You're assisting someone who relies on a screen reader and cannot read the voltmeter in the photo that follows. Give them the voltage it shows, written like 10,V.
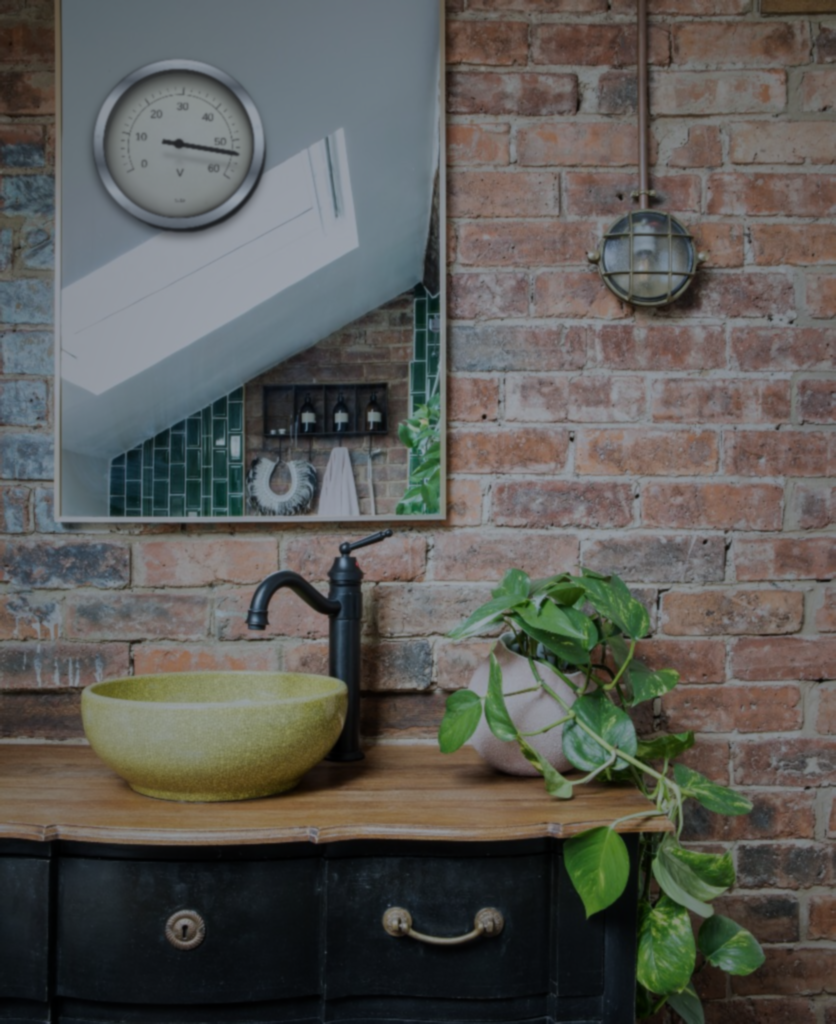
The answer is 54,V
